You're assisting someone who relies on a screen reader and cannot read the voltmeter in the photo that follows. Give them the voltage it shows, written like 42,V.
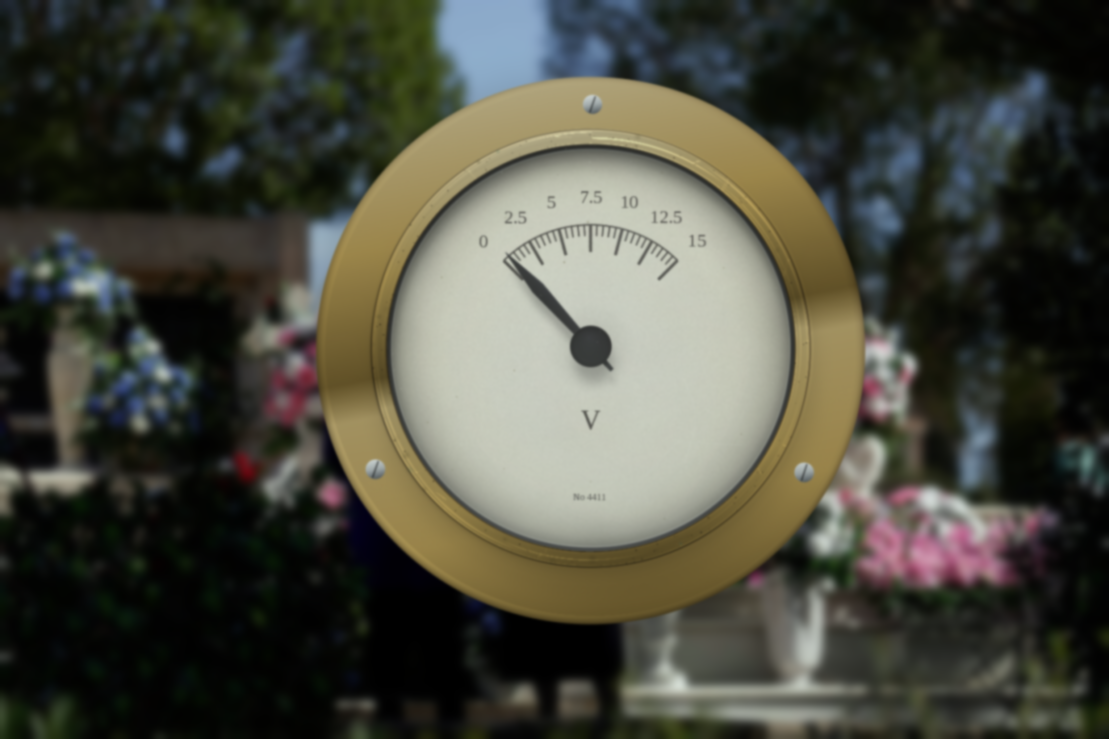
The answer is 0.5,V
